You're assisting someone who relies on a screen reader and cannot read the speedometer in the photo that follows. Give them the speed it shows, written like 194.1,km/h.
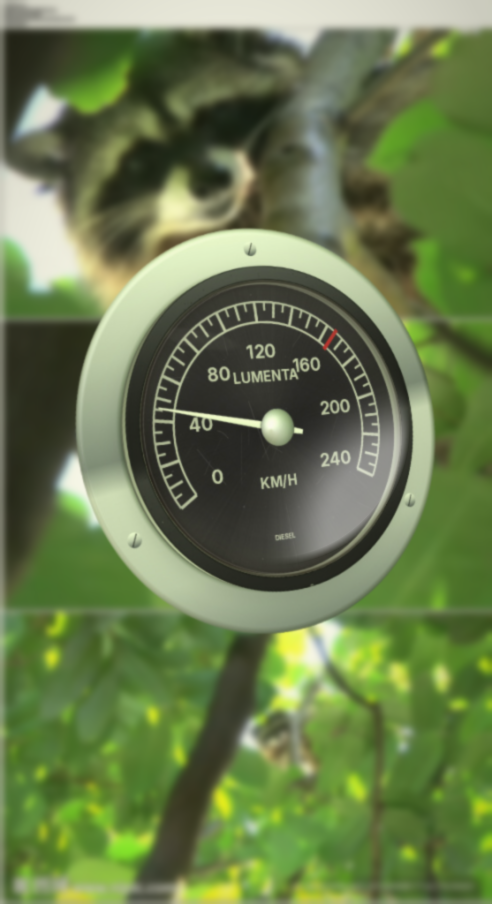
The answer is 45,km/h
